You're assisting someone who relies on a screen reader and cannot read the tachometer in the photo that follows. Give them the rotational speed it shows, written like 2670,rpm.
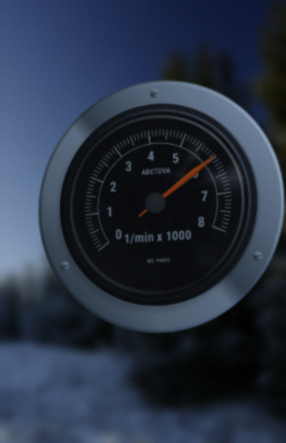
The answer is 6000,rpm
